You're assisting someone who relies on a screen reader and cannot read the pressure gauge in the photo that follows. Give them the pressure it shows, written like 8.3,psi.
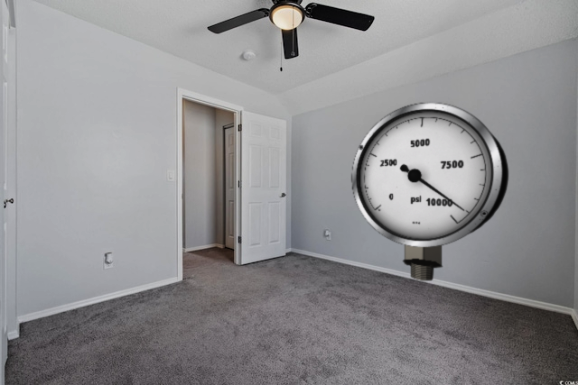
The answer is 9500,psi
